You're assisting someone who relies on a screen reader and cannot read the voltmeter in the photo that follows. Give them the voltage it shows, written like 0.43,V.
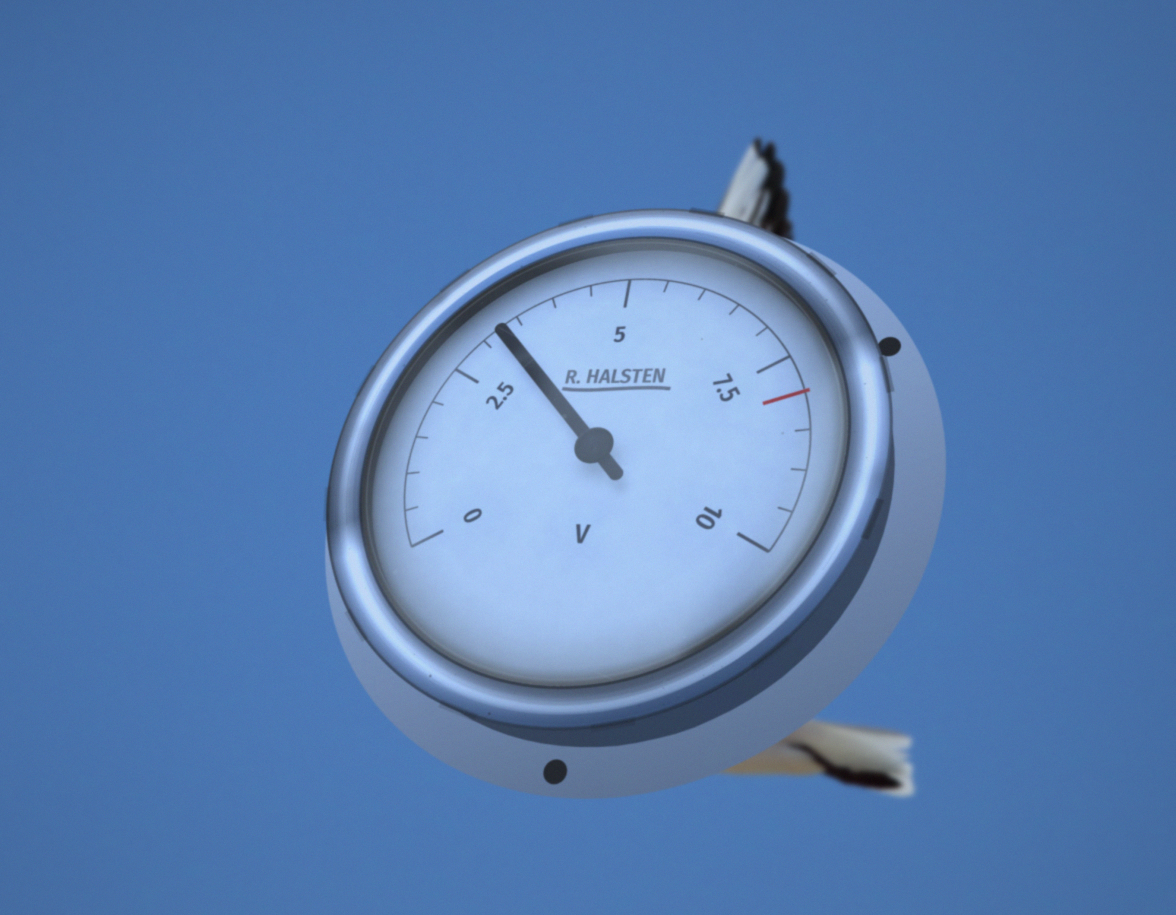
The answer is 3.25,V
